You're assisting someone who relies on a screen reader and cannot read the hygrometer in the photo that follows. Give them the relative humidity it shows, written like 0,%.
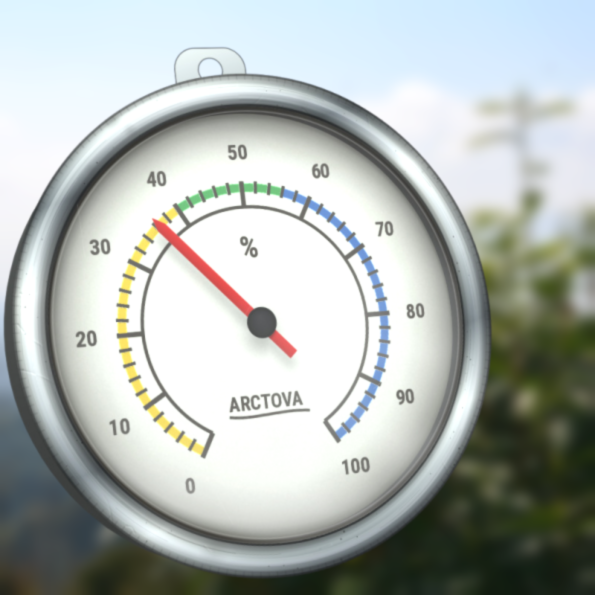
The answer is 36,%
